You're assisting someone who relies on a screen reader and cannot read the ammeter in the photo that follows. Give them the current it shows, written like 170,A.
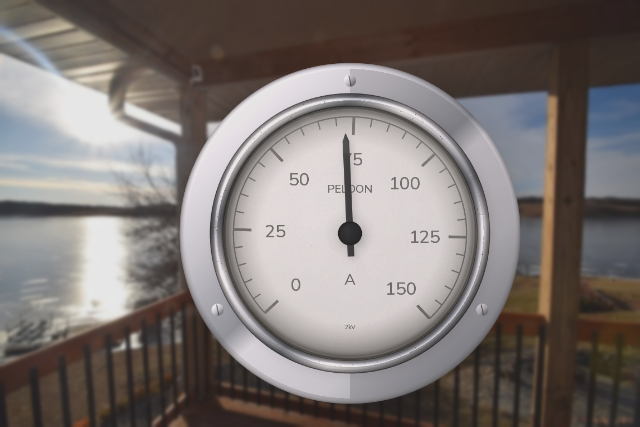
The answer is 72.5,A
